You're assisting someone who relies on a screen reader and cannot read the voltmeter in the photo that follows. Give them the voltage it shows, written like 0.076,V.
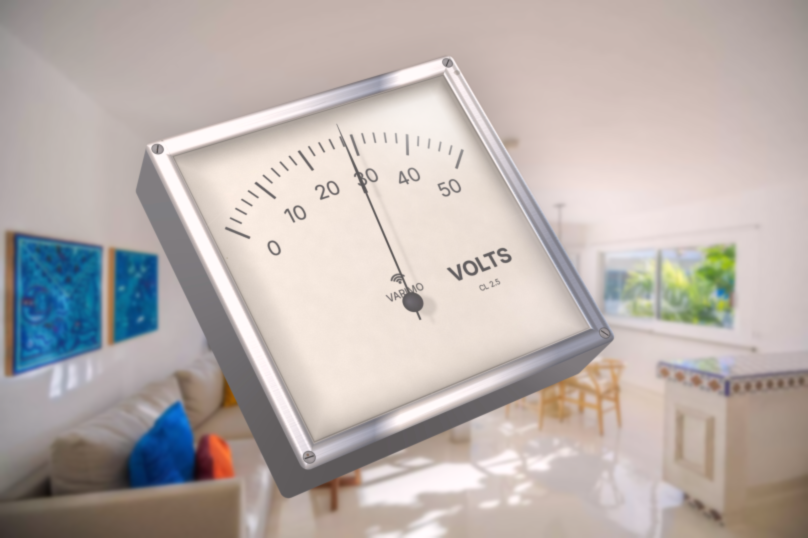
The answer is 28,V
